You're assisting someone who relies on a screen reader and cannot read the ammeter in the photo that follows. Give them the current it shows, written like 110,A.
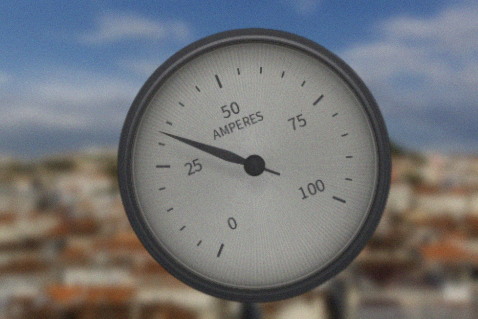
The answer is 32.5,A
